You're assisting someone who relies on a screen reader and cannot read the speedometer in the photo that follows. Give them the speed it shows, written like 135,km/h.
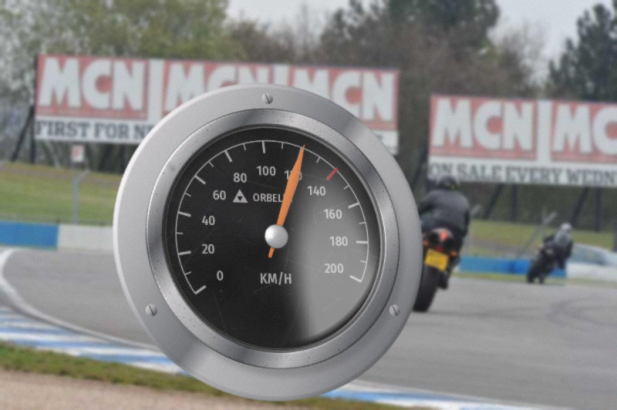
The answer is 120,km/h
